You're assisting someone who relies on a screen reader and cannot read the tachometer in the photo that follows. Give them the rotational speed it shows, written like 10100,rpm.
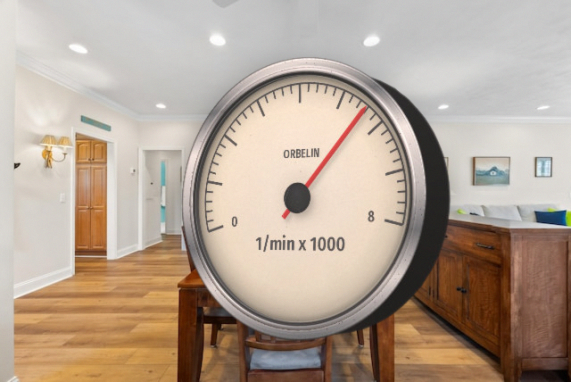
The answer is 5600,rpm
